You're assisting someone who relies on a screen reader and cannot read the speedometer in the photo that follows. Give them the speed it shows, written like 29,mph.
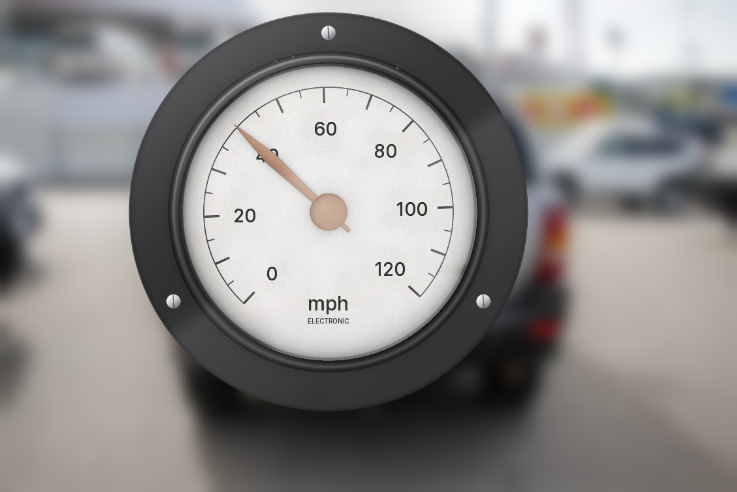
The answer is 40,mph
